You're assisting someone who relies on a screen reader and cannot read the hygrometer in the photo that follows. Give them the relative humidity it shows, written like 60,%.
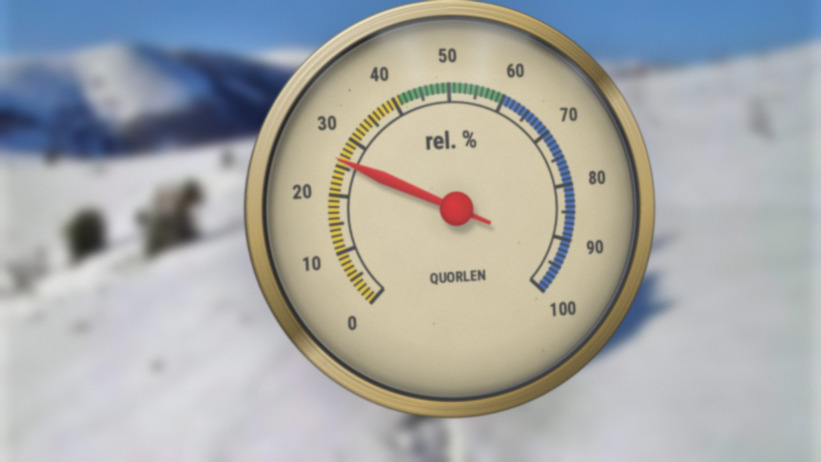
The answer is 26,%
